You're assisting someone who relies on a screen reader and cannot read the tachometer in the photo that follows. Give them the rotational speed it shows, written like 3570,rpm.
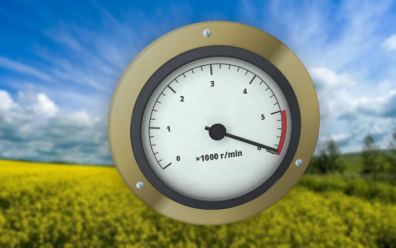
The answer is 5900,rpm
